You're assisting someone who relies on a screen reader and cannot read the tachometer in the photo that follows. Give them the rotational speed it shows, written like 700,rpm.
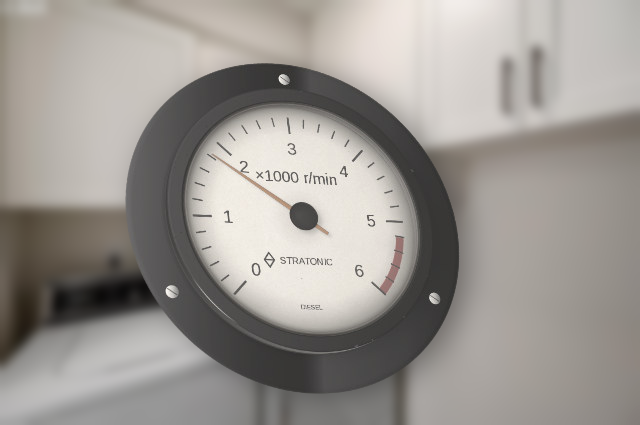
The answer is 1800,rpm
